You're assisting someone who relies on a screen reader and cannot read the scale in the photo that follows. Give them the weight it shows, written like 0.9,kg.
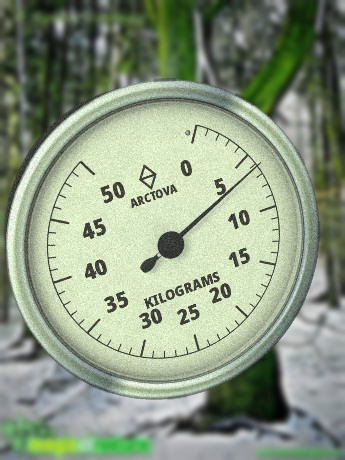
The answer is 6,kg
